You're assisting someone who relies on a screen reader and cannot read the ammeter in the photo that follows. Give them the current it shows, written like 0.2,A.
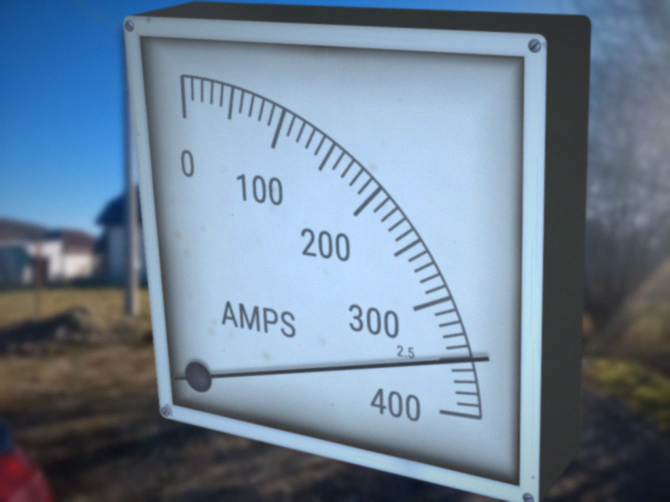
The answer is 350,A
